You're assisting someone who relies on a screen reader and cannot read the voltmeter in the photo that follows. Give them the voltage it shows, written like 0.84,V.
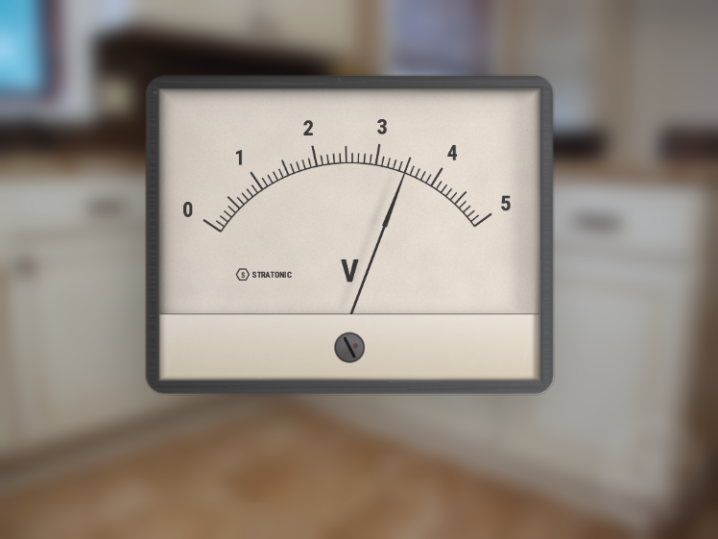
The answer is 3.5,V
